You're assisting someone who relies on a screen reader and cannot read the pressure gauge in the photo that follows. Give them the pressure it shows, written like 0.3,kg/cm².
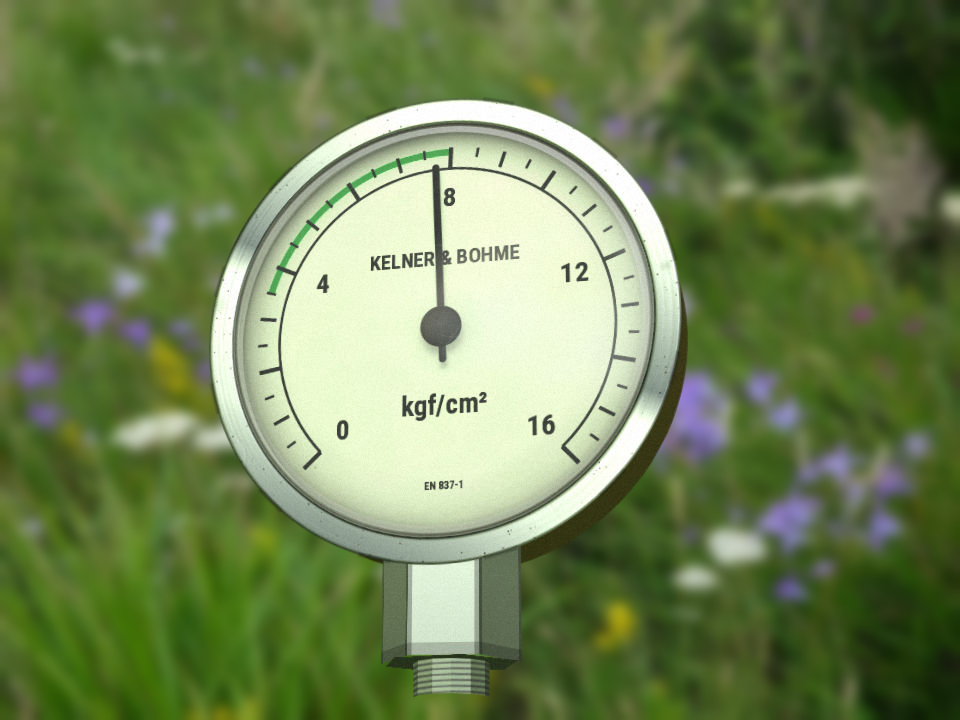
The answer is 7.75,kg/cm²
